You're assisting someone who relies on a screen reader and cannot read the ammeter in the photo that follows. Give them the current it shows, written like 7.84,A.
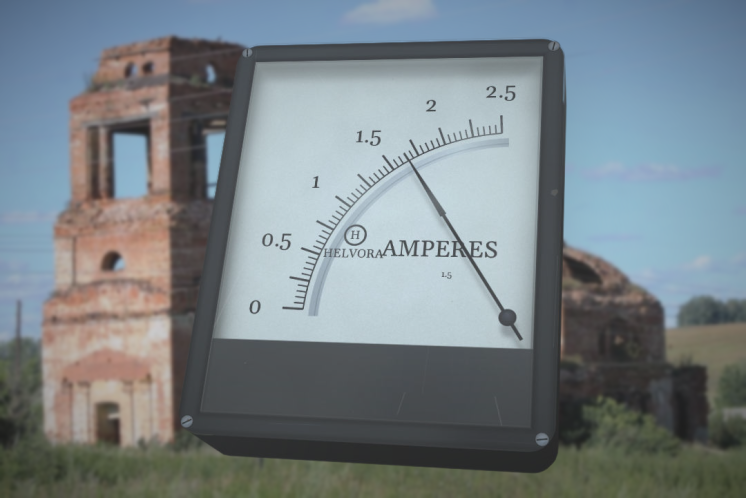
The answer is 1.65,A
